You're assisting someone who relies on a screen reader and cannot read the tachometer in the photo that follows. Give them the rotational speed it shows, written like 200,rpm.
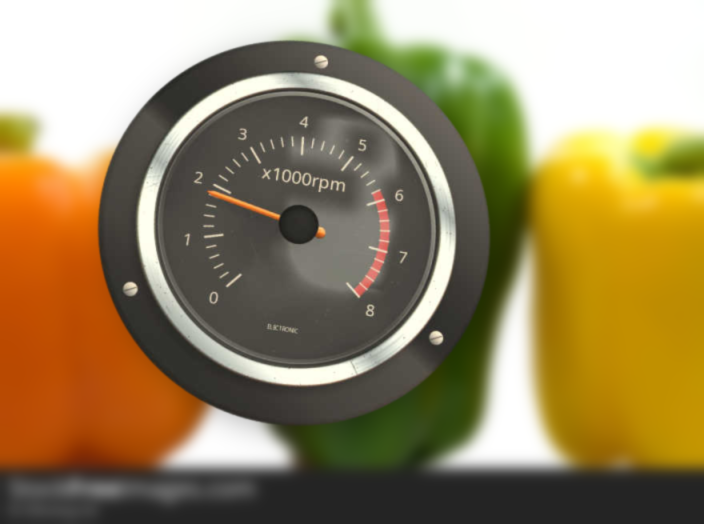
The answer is 1800,rpm
